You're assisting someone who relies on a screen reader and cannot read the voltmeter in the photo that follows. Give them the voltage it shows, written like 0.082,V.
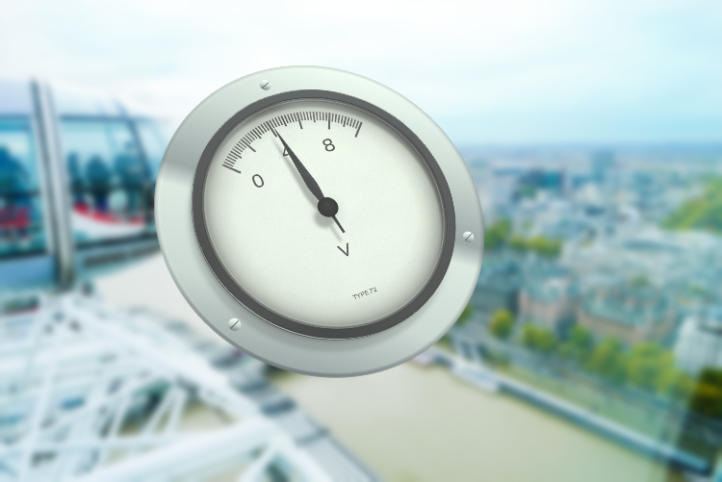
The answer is 4,V
